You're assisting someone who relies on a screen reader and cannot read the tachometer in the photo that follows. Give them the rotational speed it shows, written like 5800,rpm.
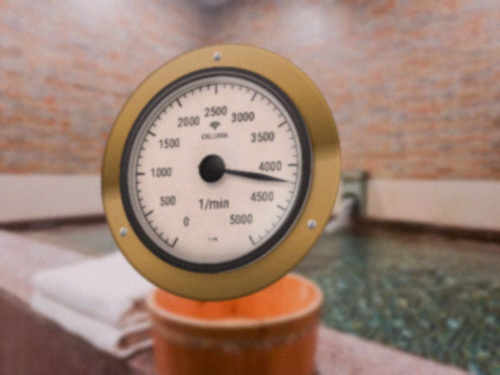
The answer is 4200,rpm
